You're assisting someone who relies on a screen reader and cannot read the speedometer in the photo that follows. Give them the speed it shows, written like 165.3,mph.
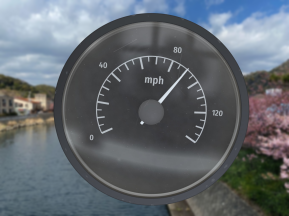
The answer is 90,mph
